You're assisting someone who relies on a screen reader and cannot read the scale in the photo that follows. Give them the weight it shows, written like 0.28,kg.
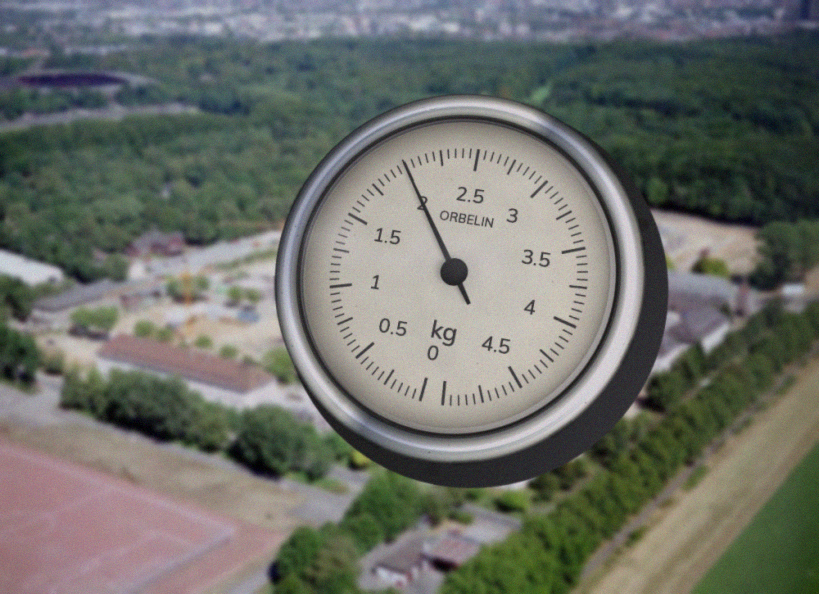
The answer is 2,kg
